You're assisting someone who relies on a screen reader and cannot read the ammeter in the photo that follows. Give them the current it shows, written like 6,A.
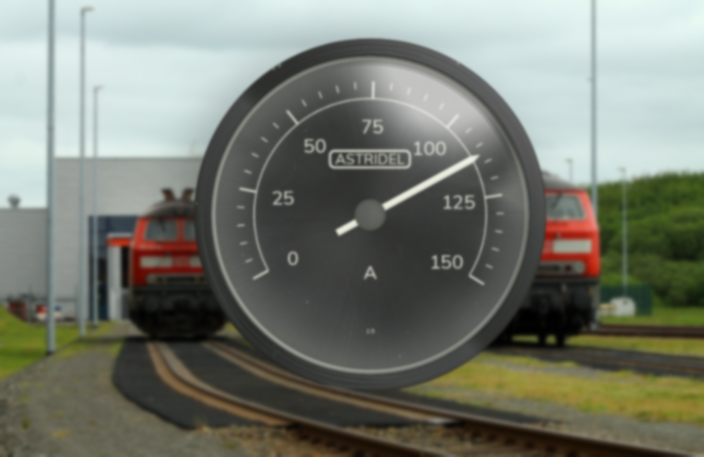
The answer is 112.5,A
